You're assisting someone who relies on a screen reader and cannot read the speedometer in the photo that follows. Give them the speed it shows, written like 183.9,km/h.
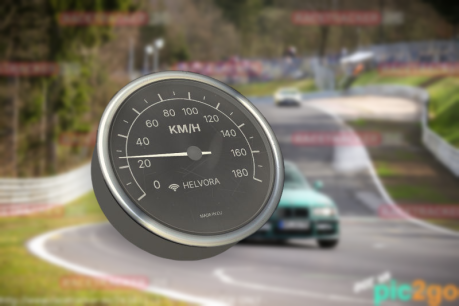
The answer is 25,km/h
